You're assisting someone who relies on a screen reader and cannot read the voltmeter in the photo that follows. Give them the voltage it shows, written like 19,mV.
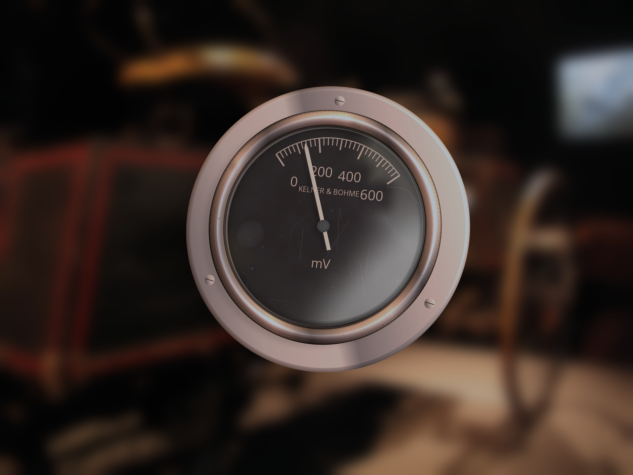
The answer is 140,mV
